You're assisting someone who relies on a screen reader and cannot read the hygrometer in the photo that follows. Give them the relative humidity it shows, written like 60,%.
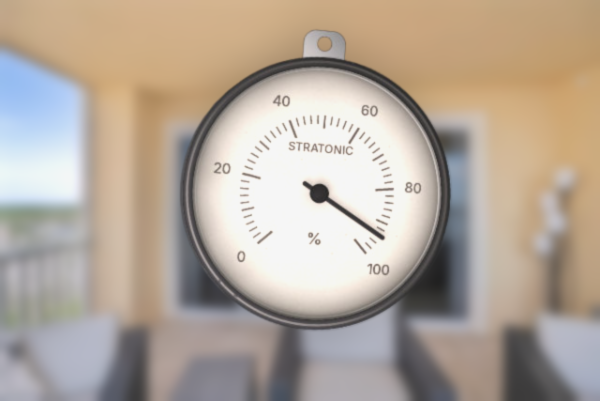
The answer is 94,%
